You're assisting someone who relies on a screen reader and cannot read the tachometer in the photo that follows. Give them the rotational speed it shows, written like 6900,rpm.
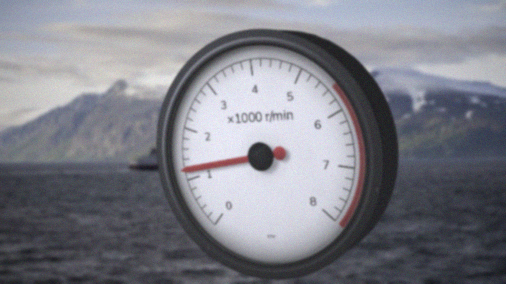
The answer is 1200,rpm
